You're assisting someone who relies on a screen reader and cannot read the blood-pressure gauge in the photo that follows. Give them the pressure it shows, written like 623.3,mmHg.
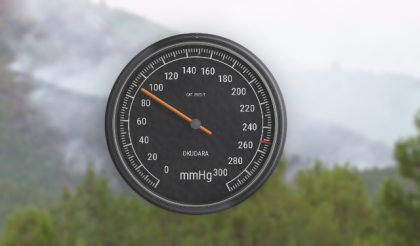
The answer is 90,mmHg
